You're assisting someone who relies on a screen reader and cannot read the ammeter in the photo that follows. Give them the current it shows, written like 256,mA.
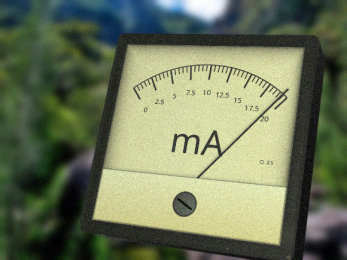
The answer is 19.5,mA
